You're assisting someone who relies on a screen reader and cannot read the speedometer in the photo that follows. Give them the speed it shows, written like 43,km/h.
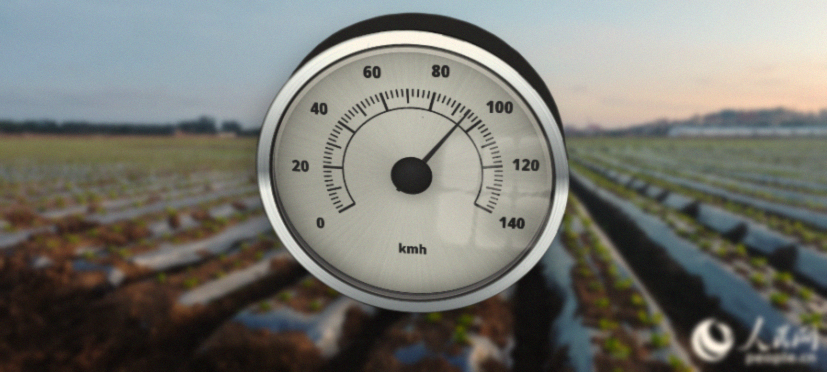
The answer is 94,km/h
